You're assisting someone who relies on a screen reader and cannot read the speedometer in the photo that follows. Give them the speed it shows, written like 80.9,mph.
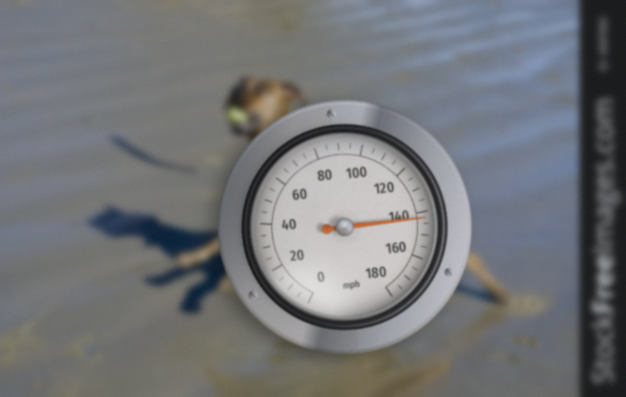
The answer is 142.5,mph
